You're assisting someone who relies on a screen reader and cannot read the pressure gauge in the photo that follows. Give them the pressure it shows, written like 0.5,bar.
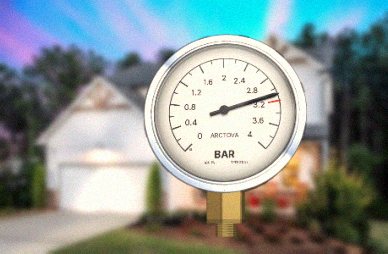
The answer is 3.1,bar
